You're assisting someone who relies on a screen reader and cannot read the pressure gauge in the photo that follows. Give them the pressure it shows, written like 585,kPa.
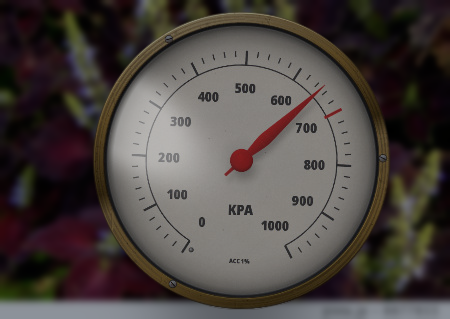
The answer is 650,kPa
